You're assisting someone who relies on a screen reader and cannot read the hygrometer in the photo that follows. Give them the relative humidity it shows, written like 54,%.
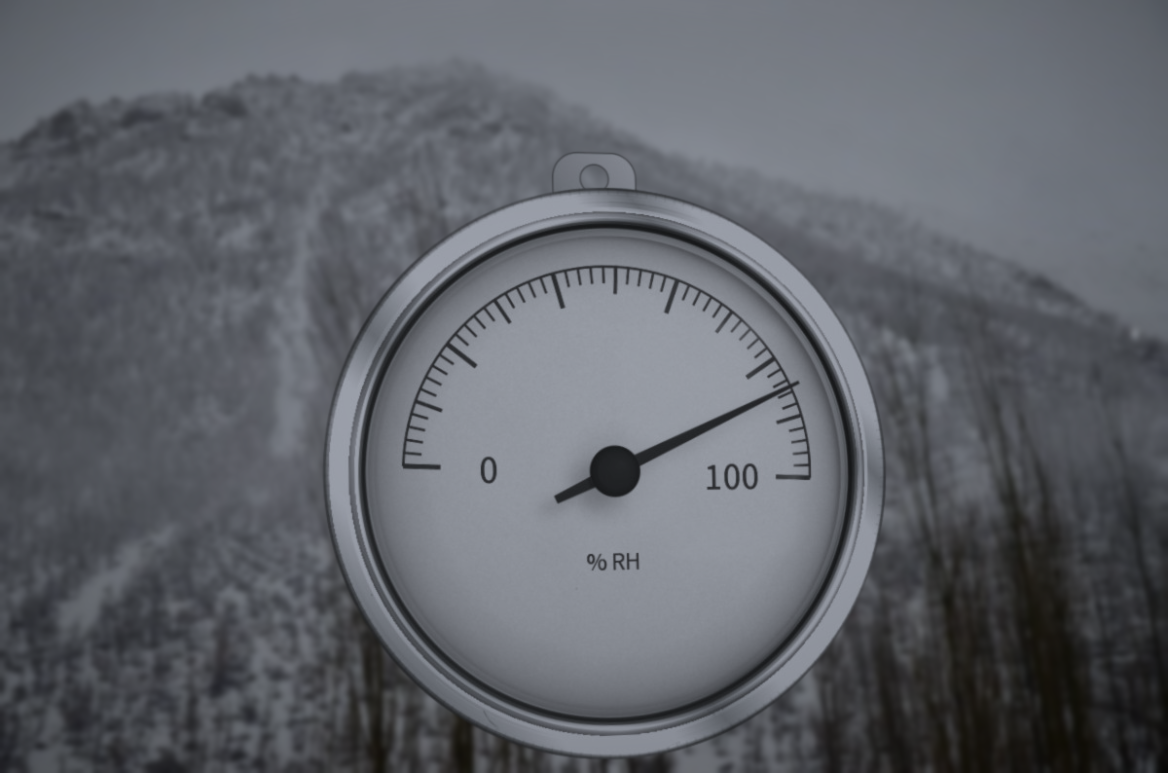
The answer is 85,%
